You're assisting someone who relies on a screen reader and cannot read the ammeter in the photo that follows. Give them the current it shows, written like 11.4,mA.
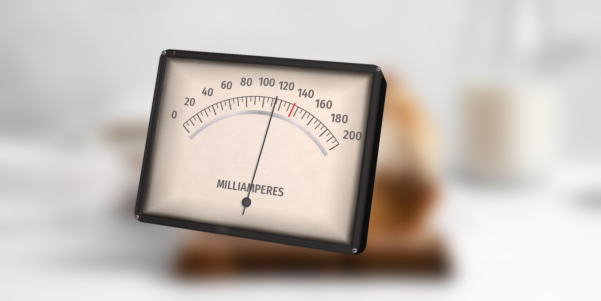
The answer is 115,mA
